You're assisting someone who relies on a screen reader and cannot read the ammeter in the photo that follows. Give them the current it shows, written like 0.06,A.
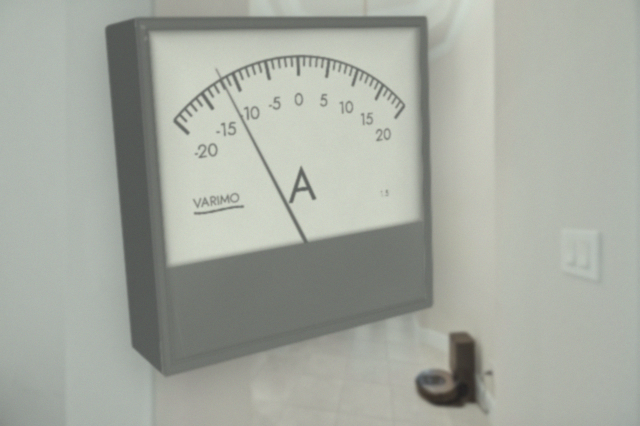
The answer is -12,A
